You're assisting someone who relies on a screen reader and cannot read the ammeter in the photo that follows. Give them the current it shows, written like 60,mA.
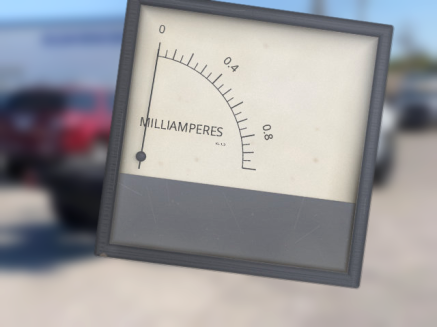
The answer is 0,mA
